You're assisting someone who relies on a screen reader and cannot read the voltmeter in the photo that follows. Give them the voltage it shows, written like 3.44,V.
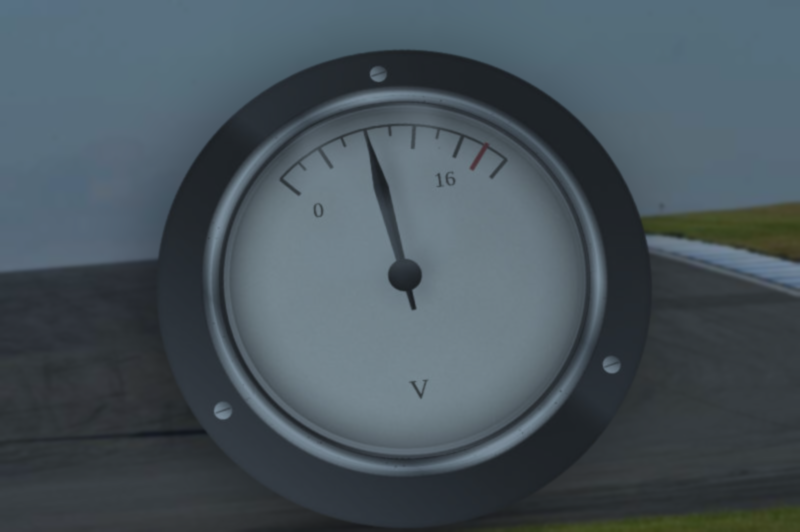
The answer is 8,V
